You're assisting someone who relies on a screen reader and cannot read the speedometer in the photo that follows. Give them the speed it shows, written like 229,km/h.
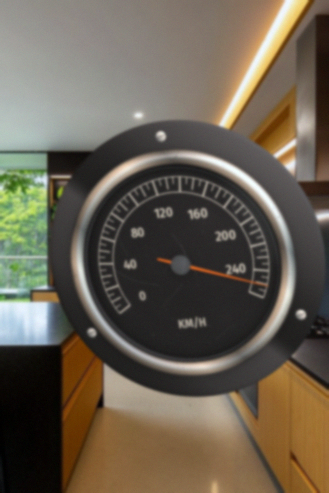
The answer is 250,km/h
